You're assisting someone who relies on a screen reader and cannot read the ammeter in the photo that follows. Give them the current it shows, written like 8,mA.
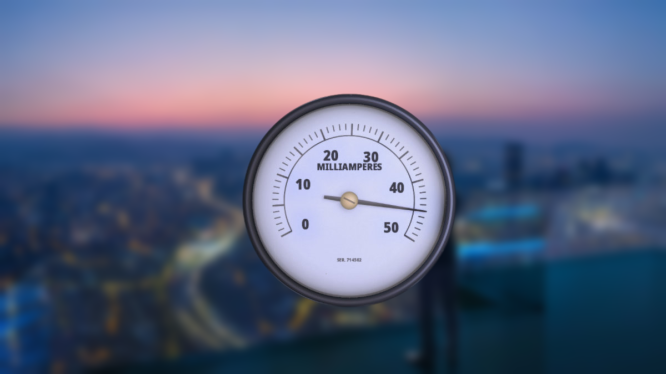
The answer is 45,mA
